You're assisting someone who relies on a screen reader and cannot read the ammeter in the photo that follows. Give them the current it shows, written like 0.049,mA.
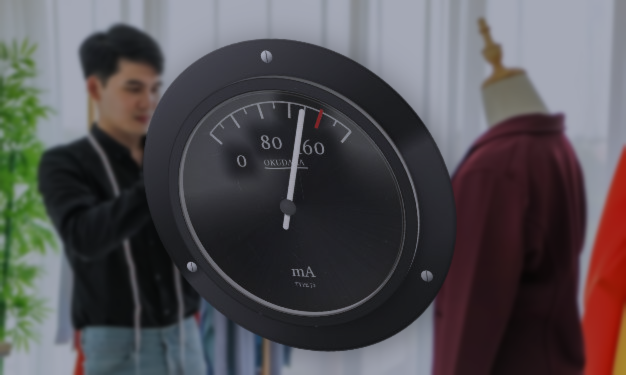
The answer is 140,mA
